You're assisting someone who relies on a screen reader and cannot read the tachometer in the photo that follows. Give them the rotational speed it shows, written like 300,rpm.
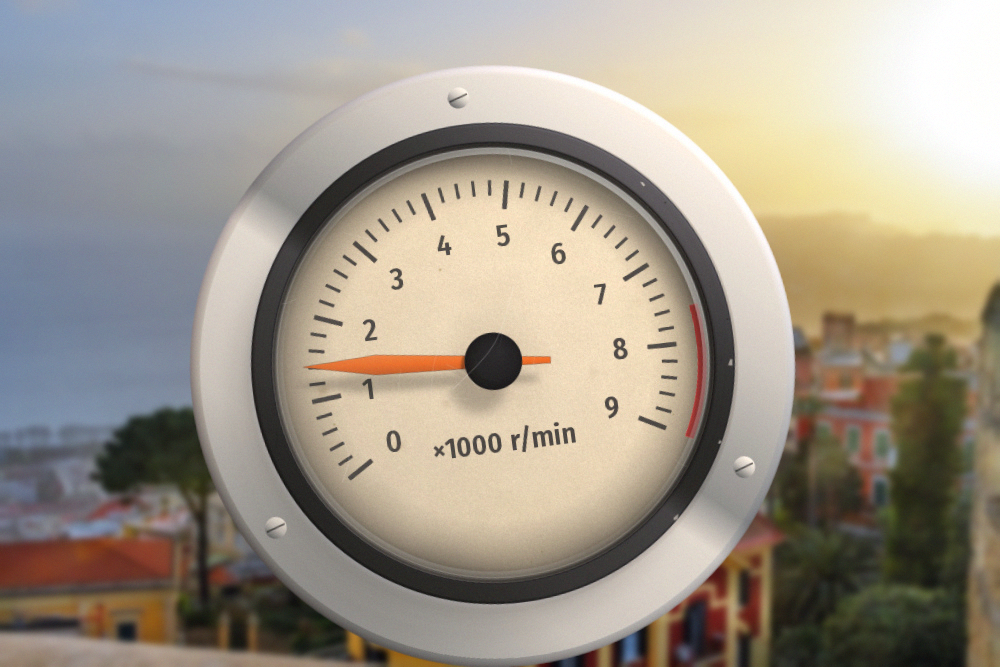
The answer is 1400,rpm
